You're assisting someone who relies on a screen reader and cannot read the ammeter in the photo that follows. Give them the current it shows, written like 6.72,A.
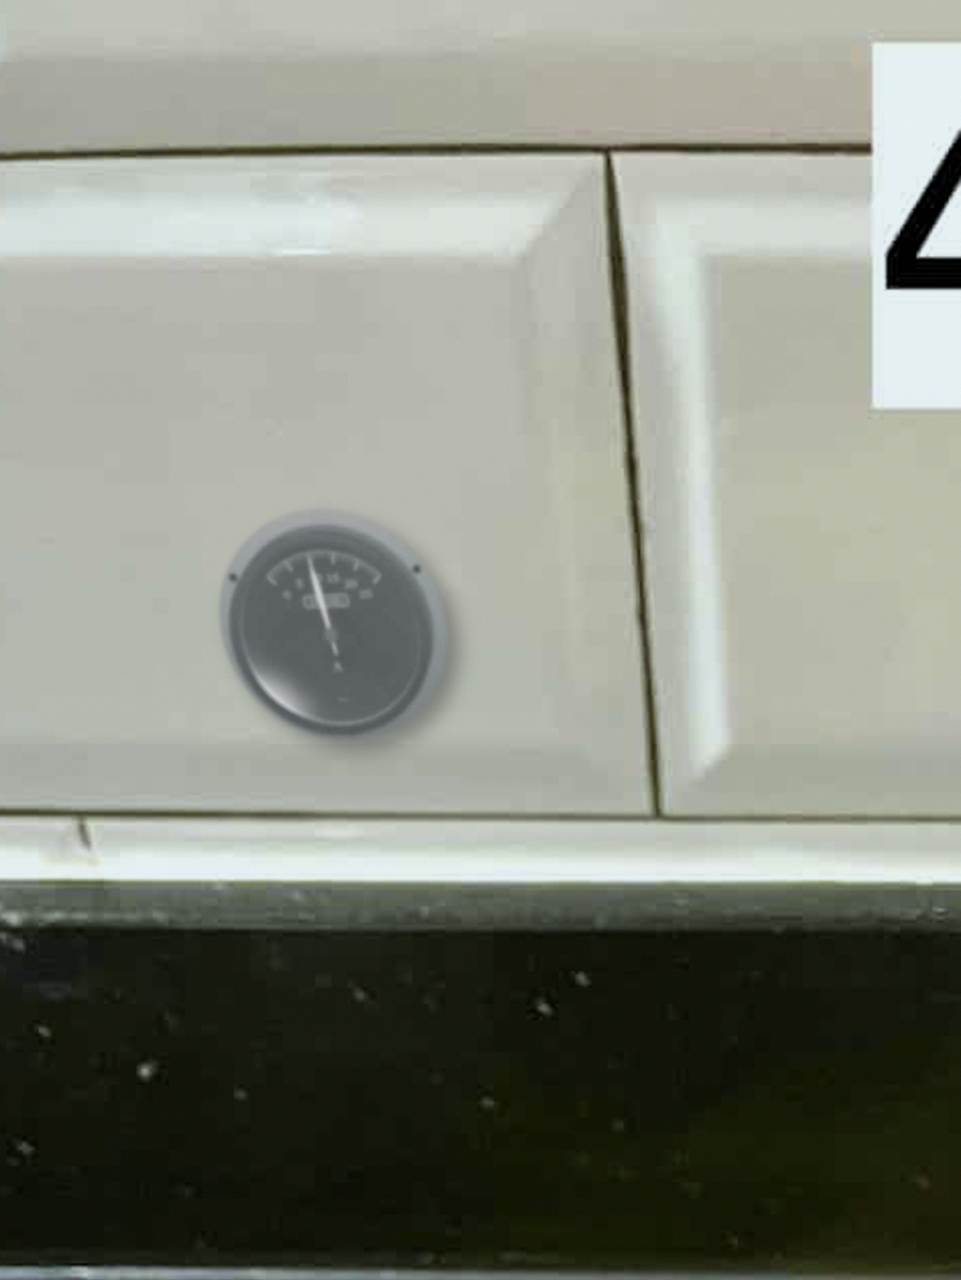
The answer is 10,A
